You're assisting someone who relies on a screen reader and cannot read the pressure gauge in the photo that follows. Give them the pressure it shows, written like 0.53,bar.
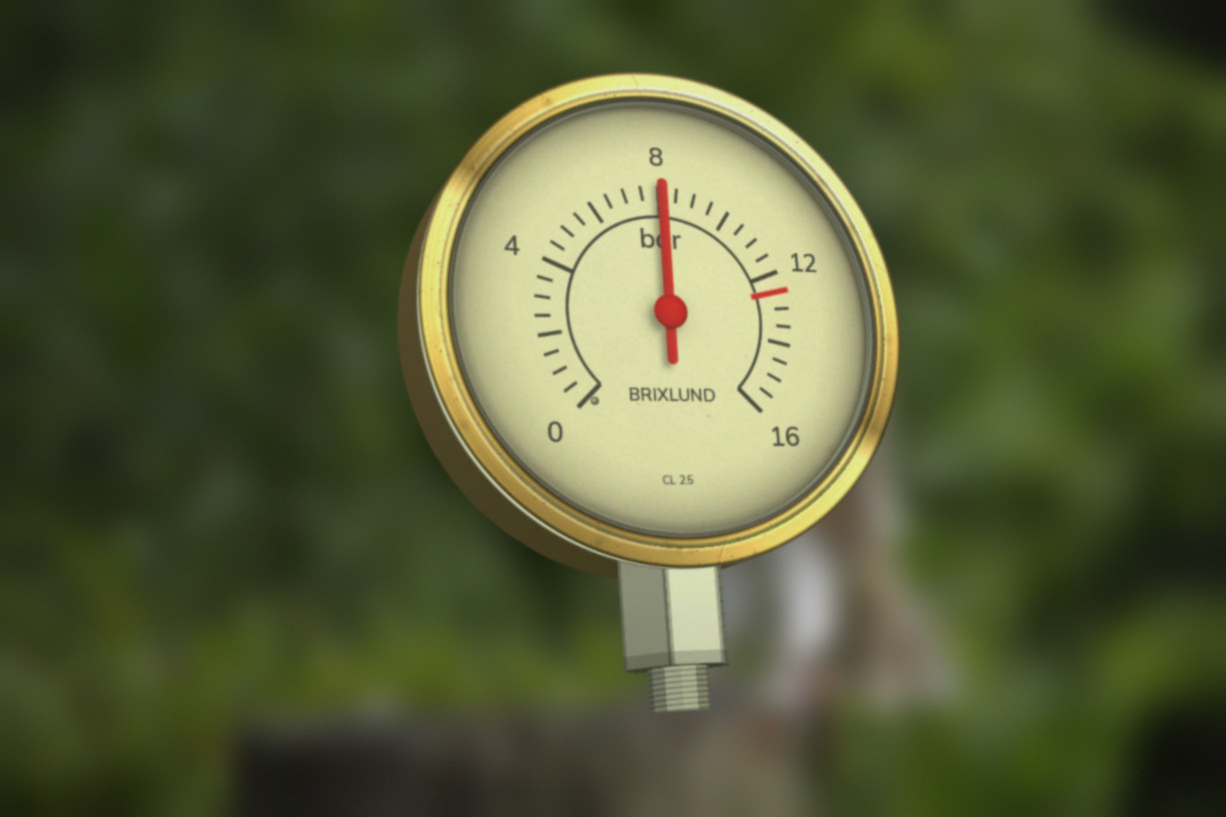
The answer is 8,bar
